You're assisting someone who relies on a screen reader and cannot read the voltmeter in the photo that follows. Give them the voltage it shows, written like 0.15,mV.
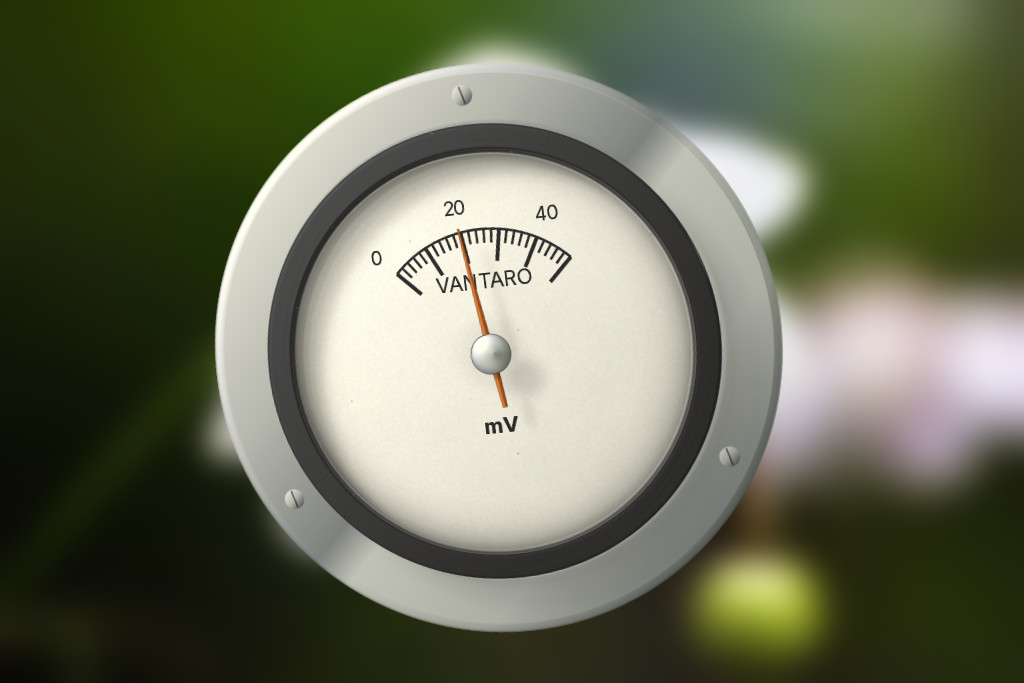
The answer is 20,mV
